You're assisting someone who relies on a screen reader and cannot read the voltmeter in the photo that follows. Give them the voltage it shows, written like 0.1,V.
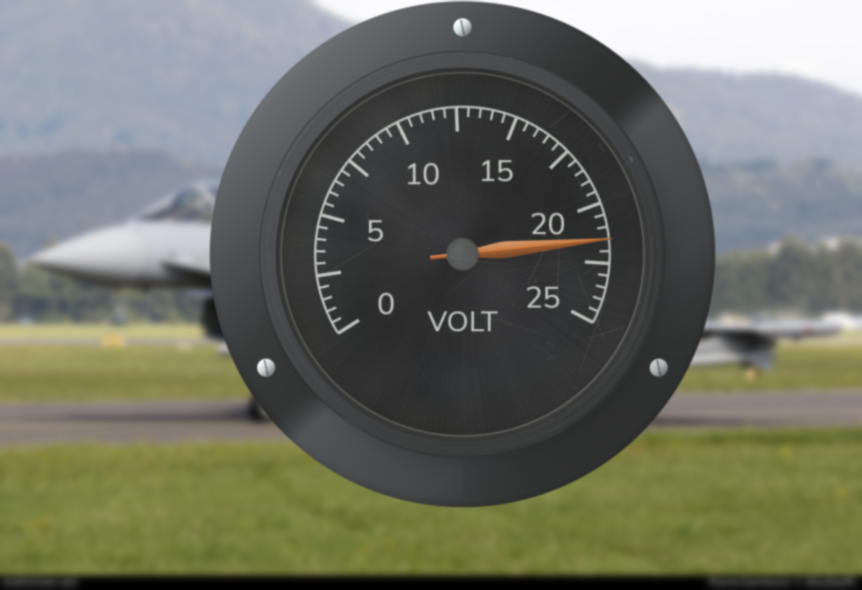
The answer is 21.5,V
